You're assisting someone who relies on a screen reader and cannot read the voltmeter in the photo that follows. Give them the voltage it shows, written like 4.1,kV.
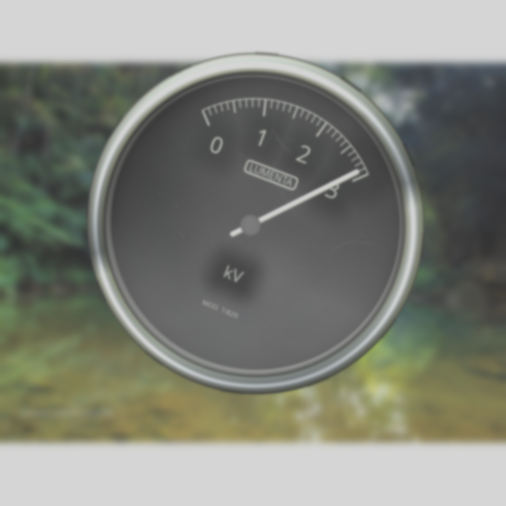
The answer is 2.9,kV
